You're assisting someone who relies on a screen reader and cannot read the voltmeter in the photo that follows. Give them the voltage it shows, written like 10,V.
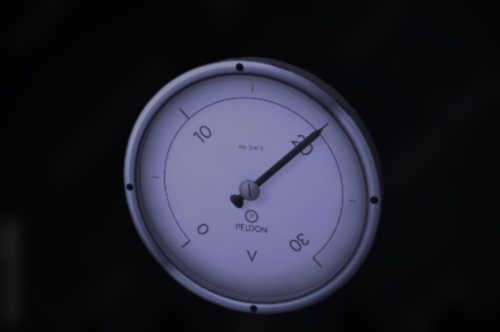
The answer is 20,V
